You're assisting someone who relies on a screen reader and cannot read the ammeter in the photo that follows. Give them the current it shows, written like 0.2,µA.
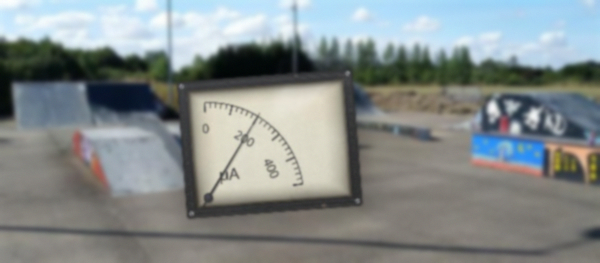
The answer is 200,µA
